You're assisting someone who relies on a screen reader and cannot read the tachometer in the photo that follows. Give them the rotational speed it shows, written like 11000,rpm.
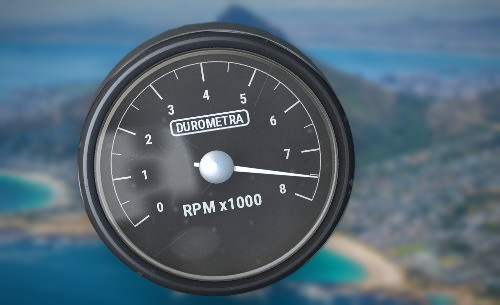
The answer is 7500,rpm
